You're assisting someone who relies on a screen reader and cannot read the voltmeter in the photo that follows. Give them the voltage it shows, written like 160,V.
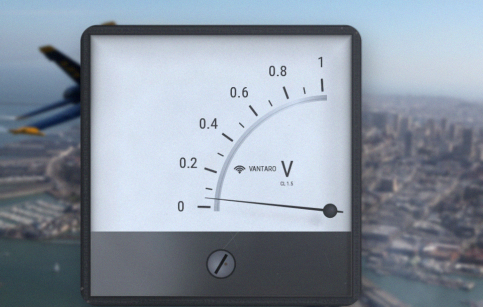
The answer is 0.05,V
